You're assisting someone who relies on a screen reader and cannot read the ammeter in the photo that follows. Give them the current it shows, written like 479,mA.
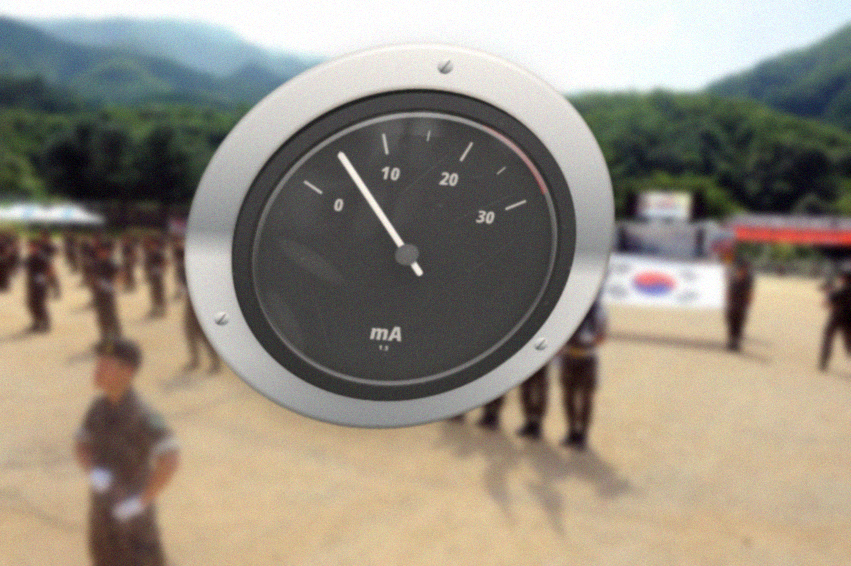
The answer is 5,mA
